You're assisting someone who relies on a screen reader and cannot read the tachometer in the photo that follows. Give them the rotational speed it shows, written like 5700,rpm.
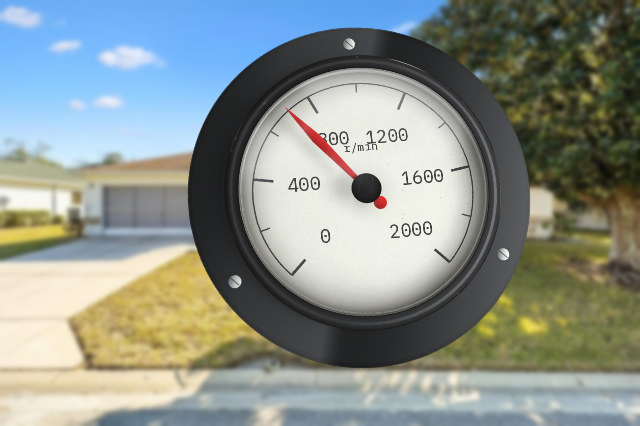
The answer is 700,rpm
